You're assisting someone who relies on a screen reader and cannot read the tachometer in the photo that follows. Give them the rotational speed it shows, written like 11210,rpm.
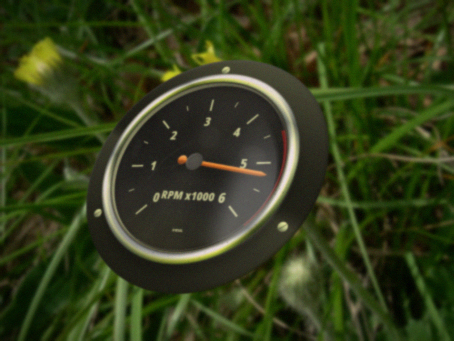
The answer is 5250,rpm
